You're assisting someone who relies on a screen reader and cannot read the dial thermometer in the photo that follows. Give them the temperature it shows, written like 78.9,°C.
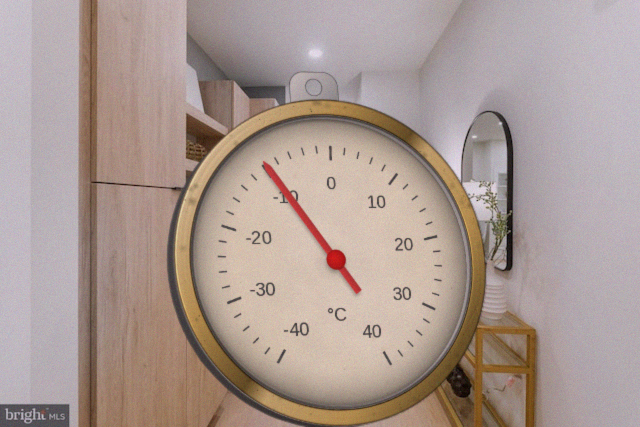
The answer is -10,°C
